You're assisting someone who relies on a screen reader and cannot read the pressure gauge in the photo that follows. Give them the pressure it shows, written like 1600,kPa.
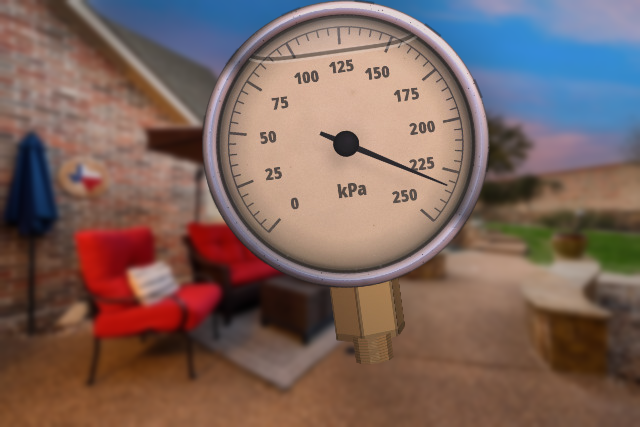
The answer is 232.5,kPa
